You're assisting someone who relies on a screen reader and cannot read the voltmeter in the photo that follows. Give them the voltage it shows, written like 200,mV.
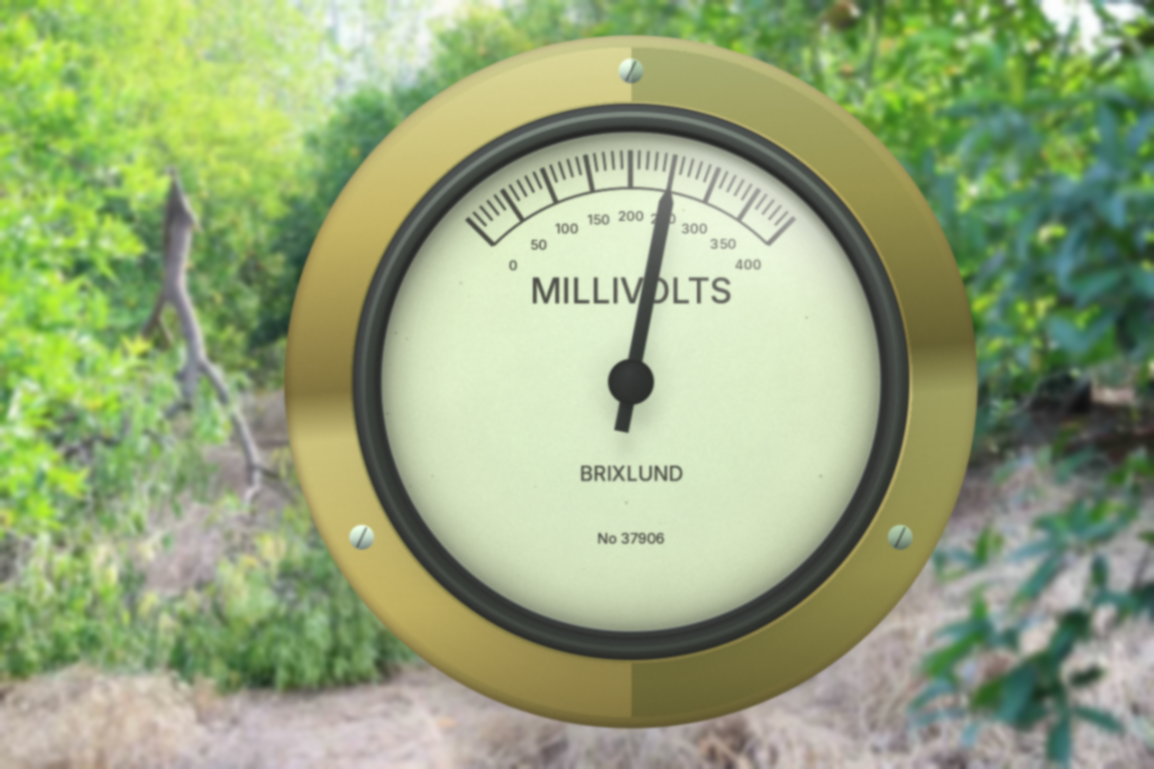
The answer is 250,mV
